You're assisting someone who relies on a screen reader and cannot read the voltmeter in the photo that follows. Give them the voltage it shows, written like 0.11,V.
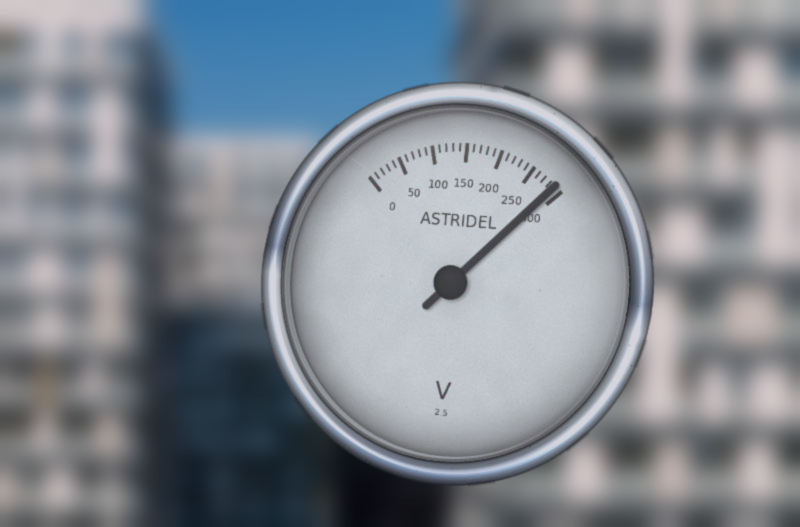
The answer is 290,V
